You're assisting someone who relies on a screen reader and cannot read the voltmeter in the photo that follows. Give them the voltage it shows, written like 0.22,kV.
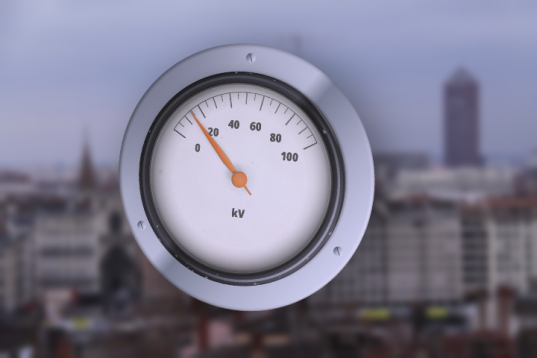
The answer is 15,kV
